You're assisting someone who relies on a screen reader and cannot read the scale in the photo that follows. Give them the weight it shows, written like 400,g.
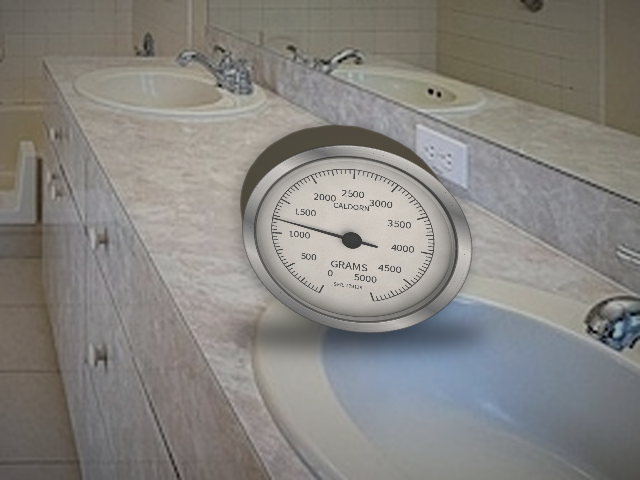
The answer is 1250,g
